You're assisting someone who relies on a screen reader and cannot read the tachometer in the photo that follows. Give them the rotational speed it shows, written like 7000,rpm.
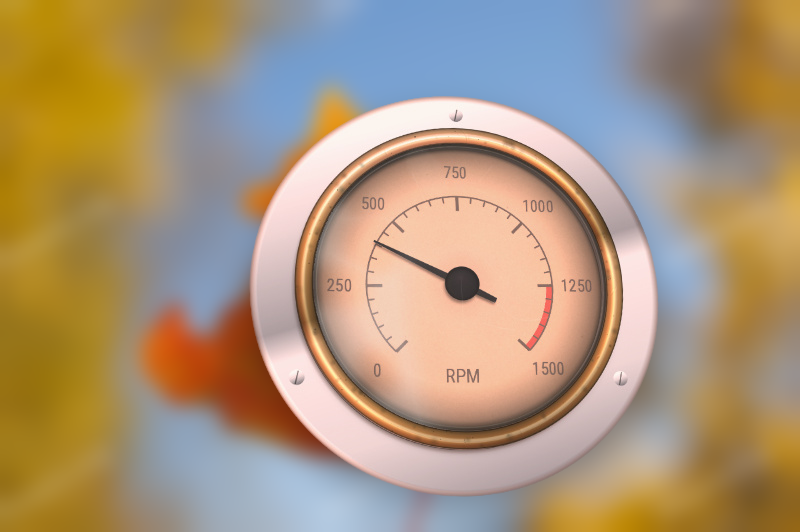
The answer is 400,rpm
